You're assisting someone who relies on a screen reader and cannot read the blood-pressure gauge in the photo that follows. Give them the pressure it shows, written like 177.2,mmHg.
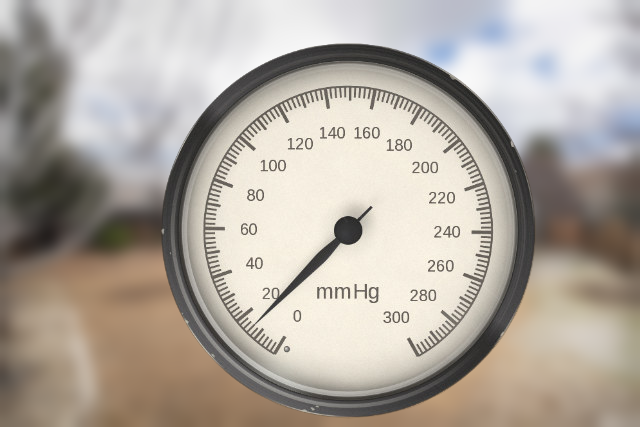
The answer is 14,mmHg
